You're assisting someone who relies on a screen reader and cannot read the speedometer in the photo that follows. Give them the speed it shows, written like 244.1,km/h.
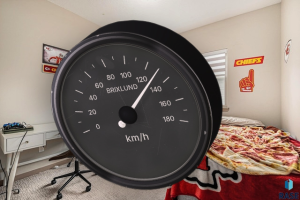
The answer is 130,km/h
